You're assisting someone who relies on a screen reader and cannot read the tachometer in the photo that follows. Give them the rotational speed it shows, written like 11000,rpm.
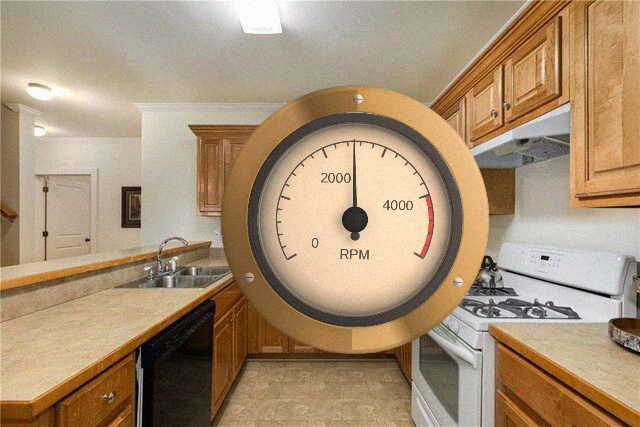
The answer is 2500,rpm
